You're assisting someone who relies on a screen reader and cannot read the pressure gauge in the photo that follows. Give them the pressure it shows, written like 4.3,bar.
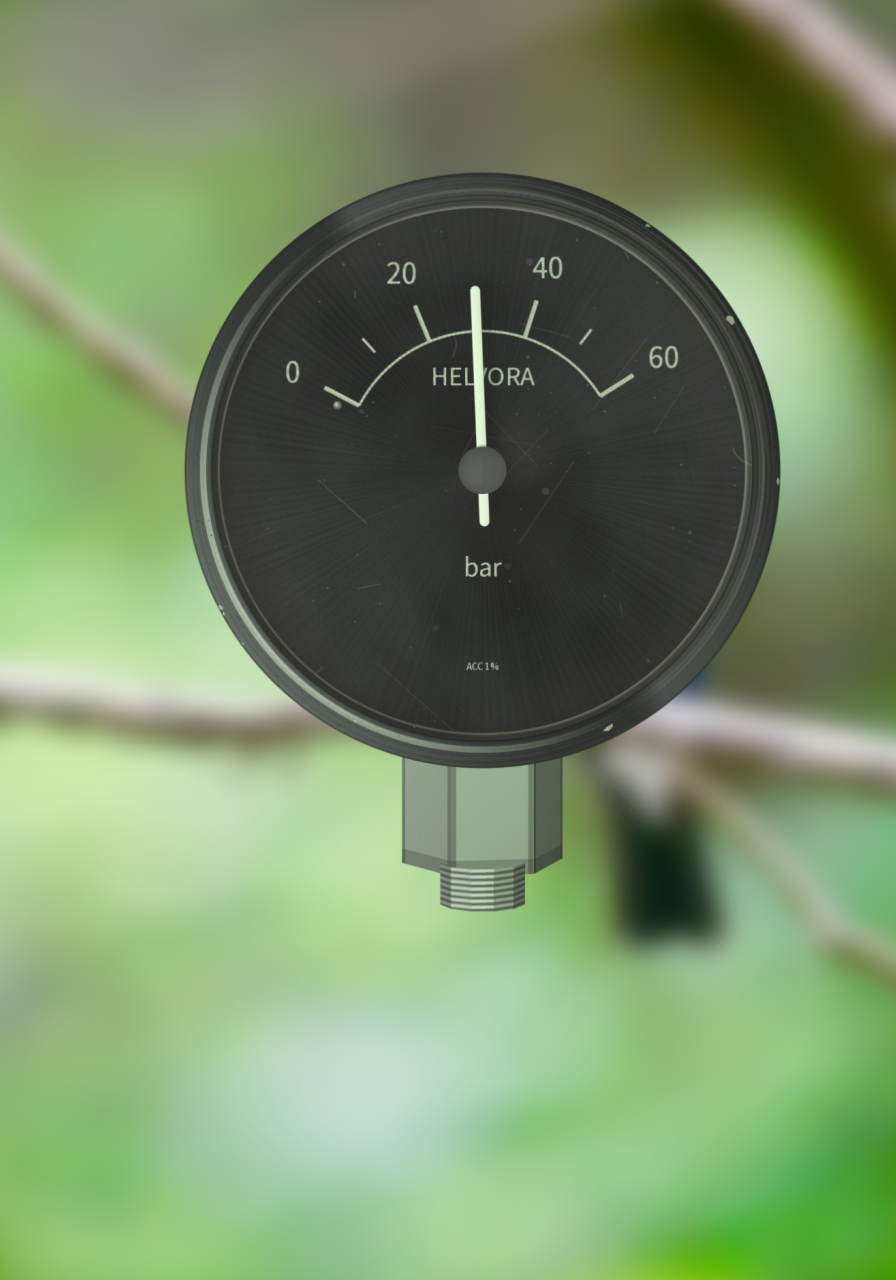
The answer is 30,bar
